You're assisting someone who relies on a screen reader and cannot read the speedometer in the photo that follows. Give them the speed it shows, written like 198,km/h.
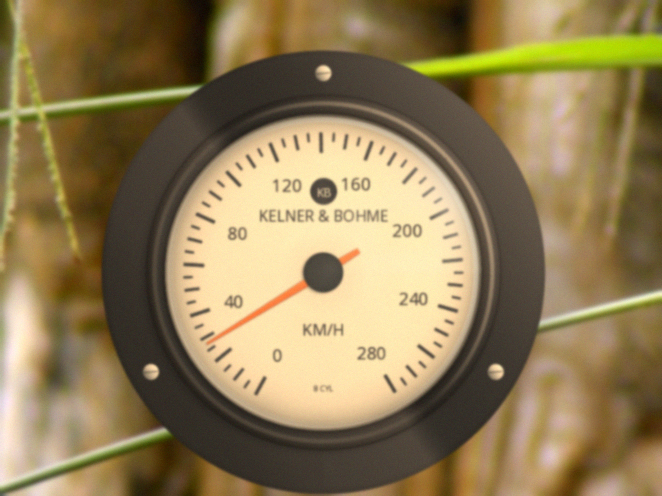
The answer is 27.5,km/h
